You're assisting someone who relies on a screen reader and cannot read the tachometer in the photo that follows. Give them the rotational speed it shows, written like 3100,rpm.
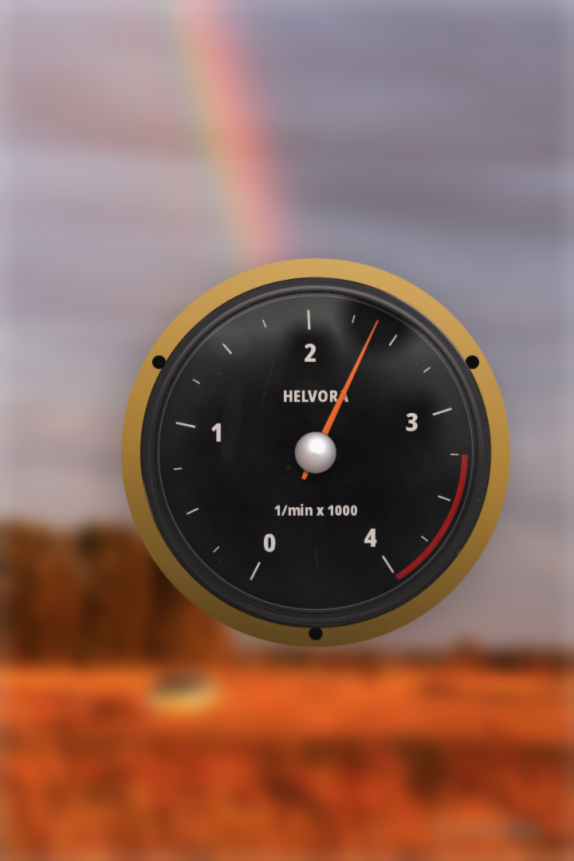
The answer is 2375,rpm
